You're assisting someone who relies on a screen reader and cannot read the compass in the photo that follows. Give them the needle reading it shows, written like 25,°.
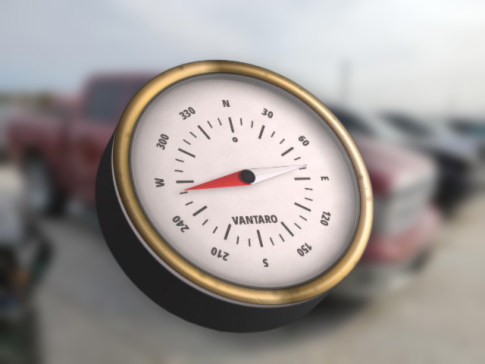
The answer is 260,°
